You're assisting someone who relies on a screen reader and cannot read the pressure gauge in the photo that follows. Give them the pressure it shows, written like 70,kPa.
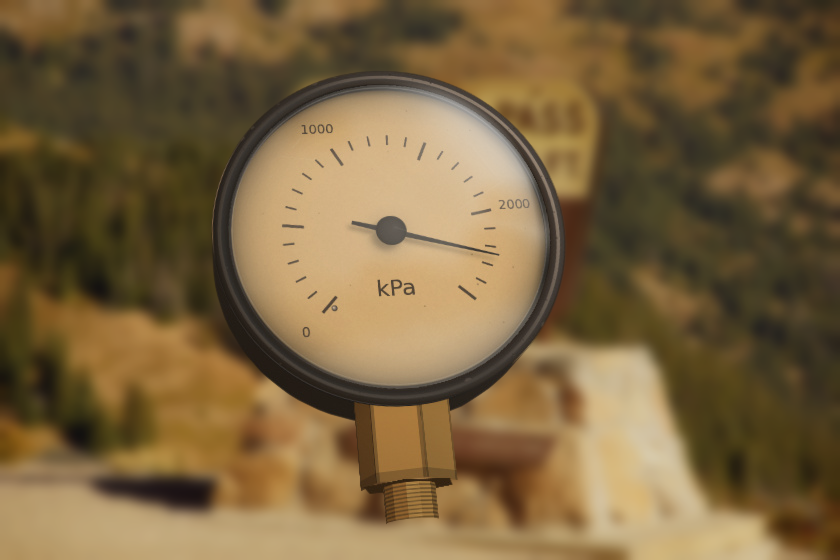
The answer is 2250,kPa
